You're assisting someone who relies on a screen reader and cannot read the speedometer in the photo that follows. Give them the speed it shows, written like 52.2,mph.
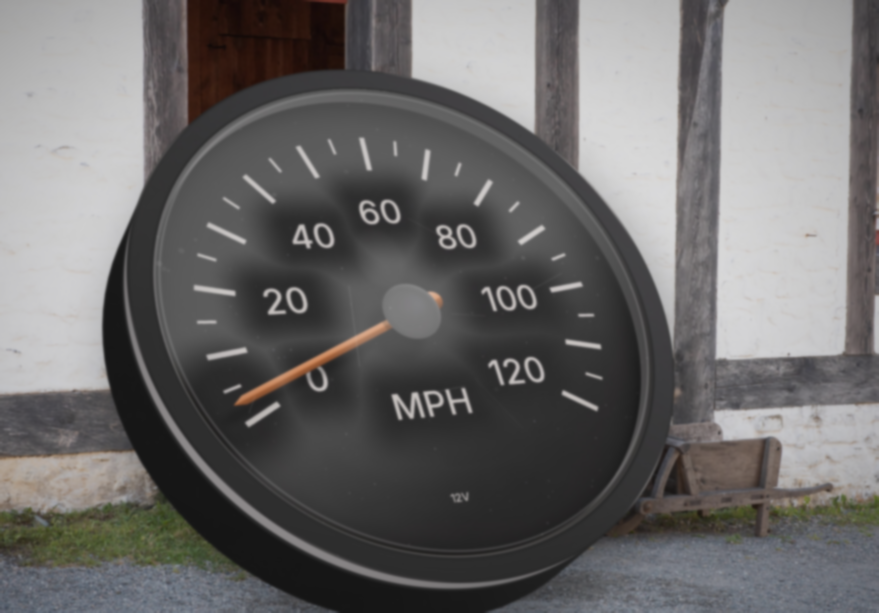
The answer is 2.5,mph
